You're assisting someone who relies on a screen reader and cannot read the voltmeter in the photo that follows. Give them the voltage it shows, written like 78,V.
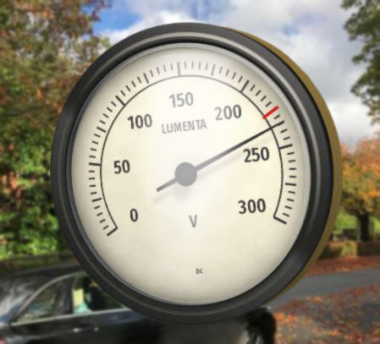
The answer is 235,V
